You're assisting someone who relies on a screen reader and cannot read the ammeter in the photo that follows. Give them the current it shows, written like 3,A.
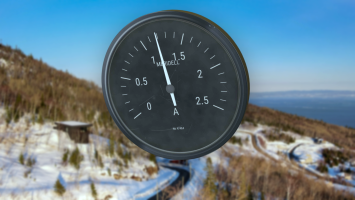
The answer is 1.2,A
